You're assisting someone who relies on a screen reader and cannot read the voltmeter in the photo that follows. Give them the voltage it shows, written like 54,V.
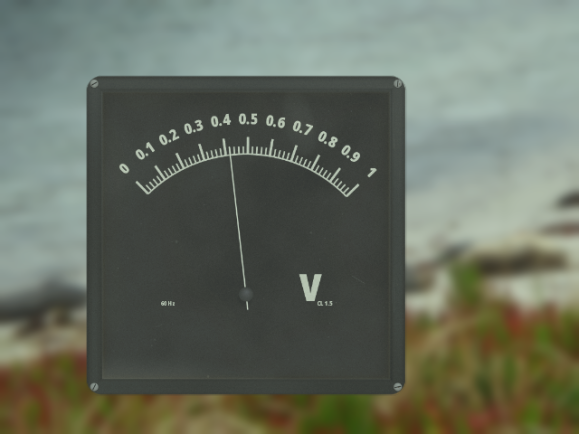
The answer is 0.42,V
